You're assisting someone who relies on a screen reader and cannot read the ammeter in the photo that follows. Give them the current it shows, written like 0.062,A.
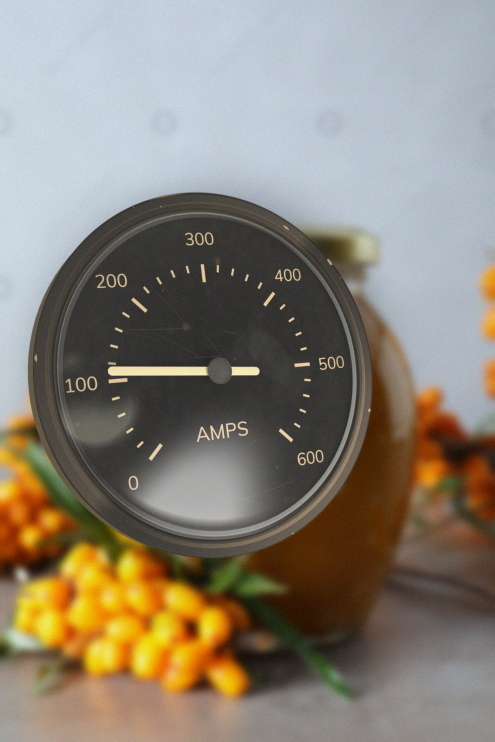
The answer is 110,A
